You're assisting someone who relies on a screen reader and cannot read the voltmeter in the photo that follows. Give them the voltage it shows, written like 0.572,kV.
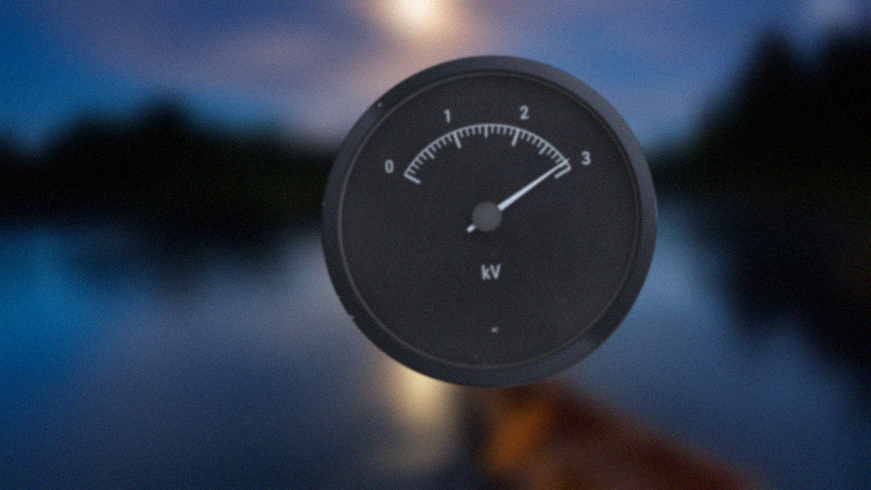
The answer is 2.9,kV
